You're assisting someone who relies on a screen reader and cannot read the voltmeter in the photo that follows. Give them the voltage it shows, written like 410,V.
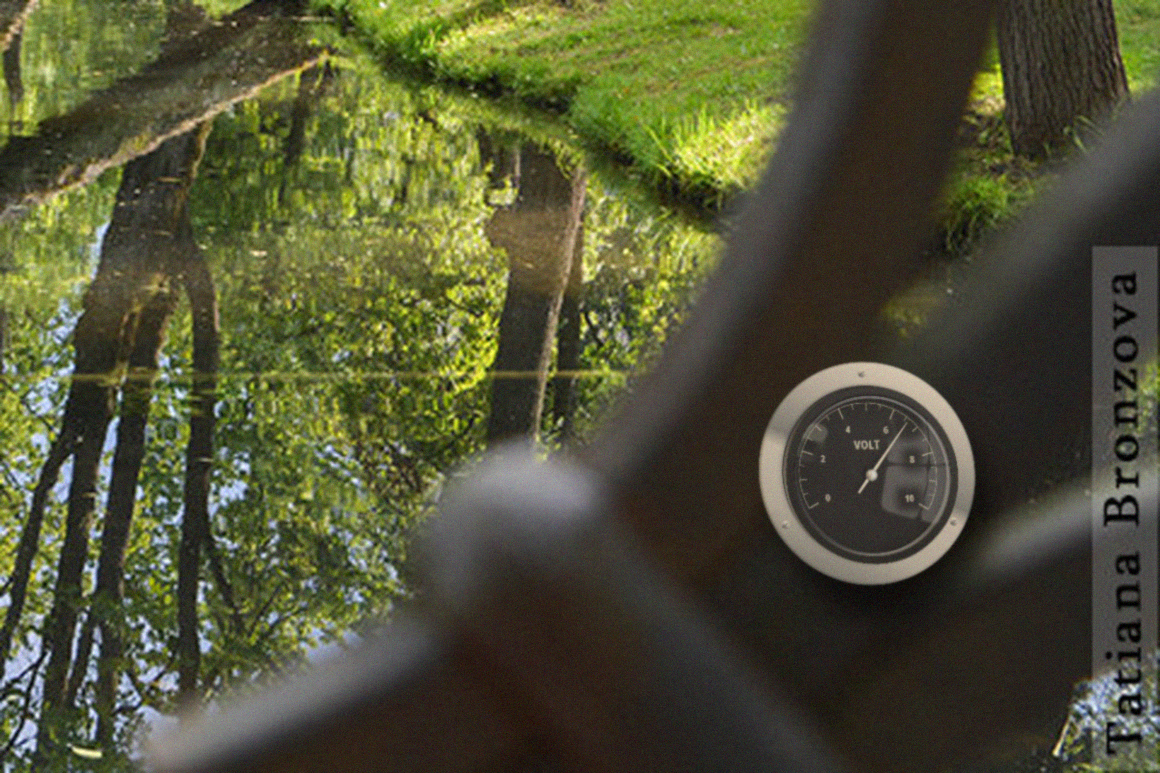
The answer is 6.5,V
